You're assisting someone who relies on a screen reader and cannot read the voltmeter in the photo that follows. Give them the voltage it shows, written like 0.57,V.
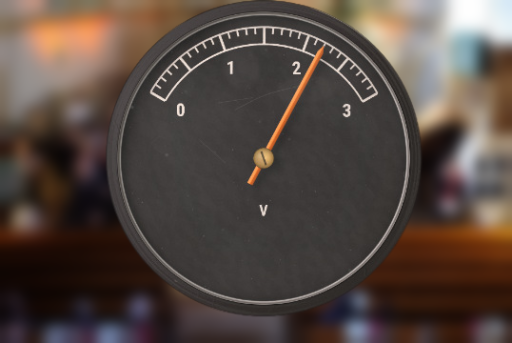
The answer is 2.2,V
